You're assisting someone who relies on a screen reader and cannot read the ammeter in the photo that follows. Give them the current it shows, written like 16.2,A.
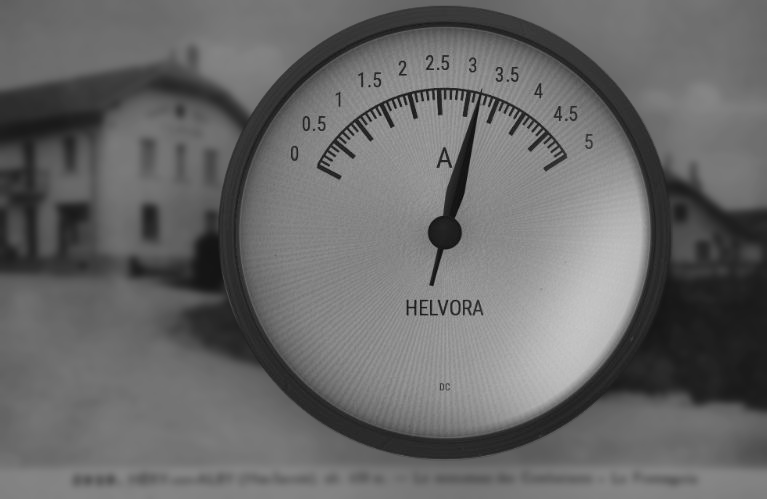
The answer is 3.2,A
